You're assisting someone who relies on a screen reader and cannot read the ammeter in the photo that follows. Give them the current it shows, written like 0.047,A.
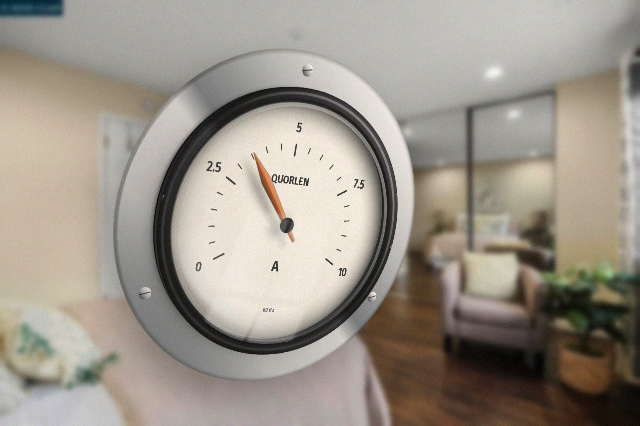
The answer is 3.5,A
